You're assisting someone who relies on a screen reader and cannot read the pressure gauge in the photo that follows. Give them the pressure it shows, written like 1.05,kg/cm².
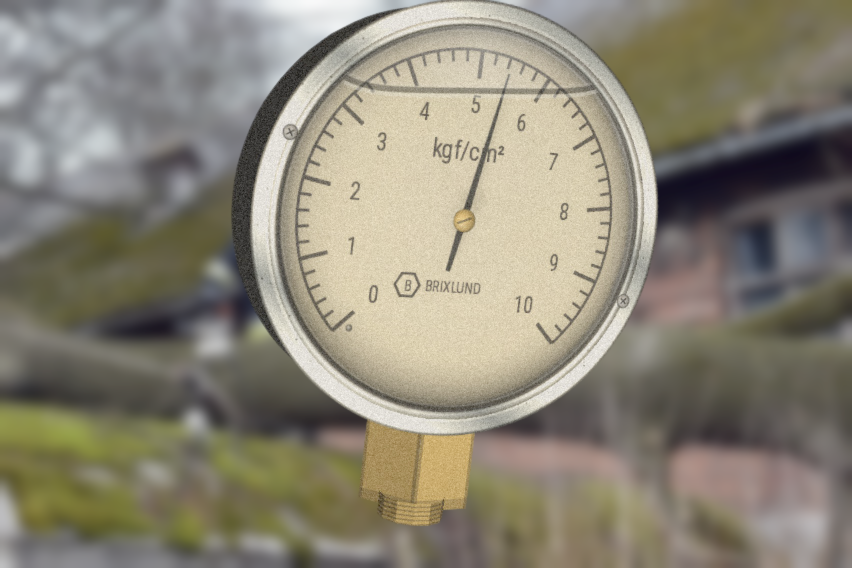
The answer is 5.4,kg/cm²
